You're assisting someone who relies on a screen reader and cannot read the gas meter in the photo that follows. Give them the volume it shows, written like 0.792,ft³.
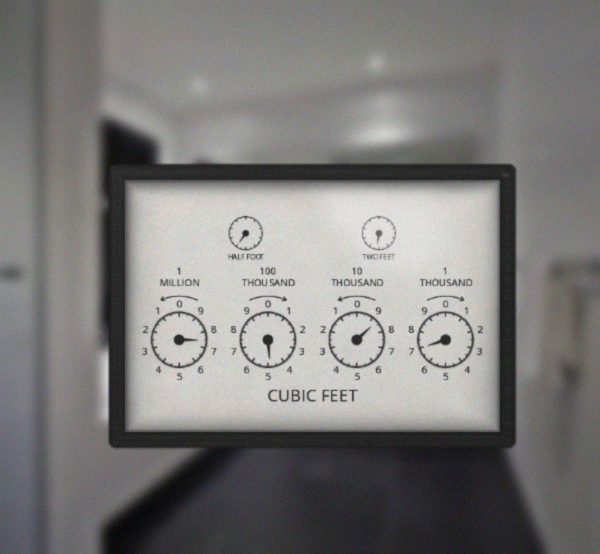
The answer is 748700,ft³
